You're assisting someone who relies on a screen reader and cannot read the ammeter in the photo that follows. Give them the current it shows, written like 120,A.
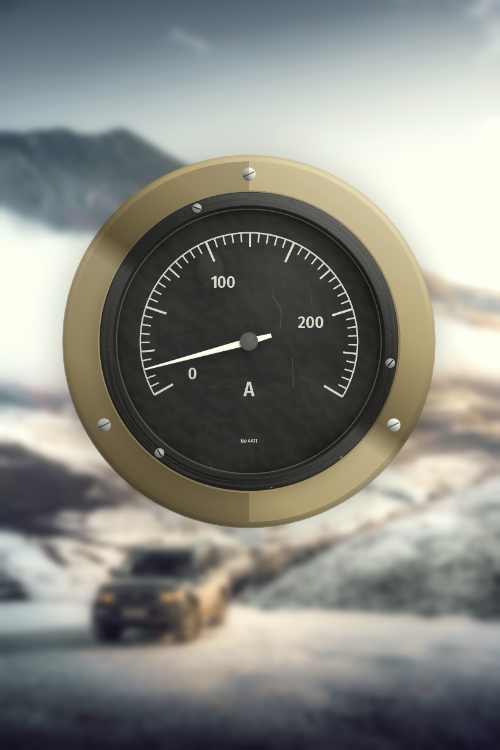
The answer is 15,A
